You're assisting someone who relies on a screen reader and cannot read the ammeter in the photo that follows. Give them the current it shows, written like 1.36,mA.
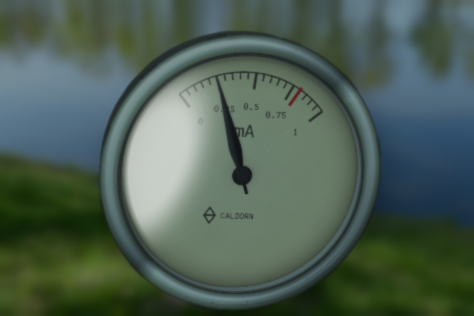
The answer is 0.25,mA
